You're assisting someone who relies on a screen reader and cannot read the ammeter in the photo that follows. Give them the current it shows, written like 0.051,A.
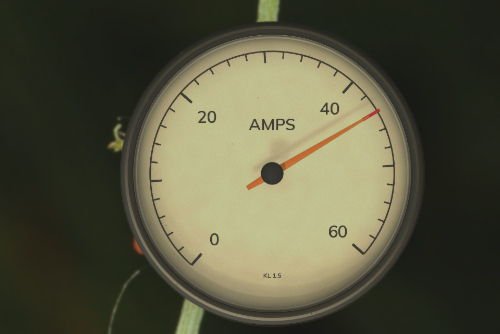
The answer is 44,A
